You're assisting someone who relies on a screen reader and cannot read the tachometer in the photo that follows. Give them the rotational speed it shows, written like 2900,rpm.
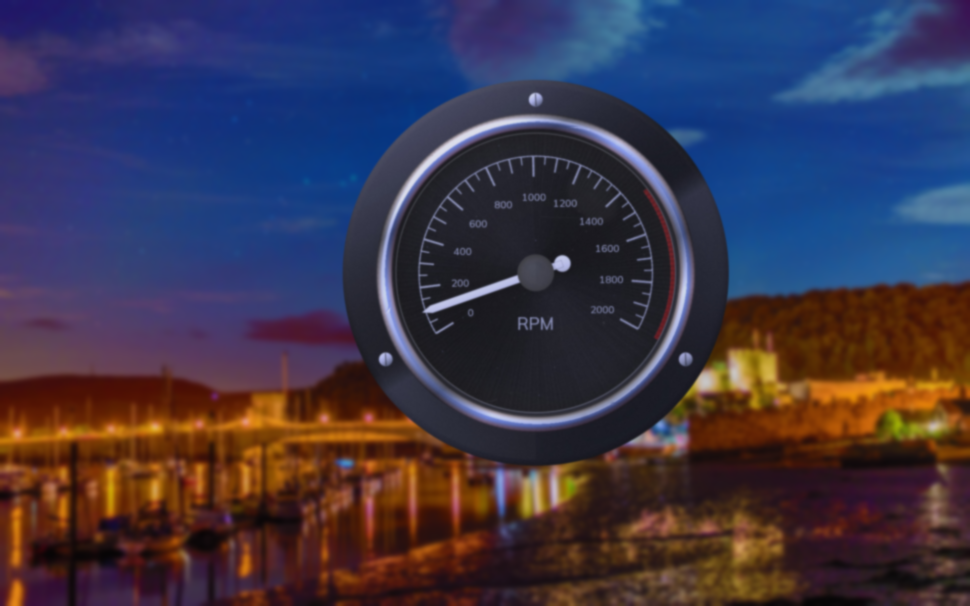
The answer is 100,rpm
